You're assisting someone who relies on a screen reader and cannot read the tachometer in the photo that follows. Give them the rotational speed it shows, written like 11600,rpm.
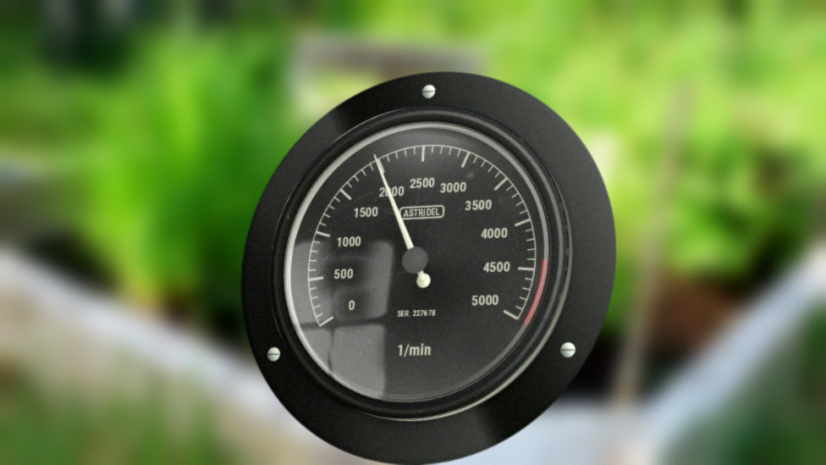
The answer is 2000,rpm
